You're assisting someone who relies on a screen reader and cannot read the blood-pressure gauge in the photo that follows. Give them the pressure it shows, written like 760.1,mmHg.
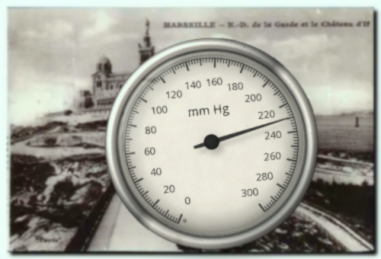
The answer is 230,mmHg
